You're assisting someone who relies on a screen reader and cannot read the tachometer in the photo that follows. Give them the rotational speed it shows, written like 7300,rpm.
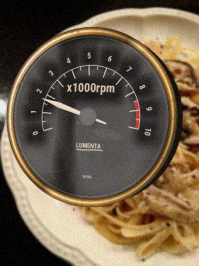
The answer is 1750,rpm
